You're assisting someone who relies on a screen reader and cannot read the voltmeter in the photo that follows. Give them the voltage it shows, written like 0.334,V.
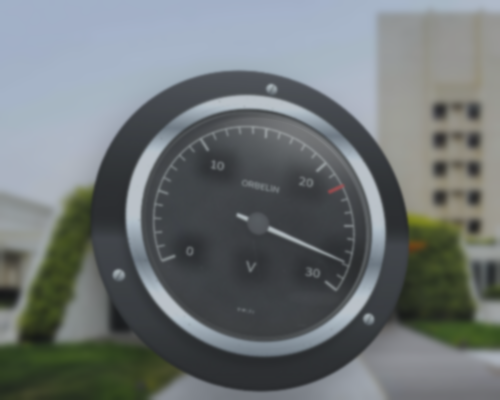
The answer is 28,V
